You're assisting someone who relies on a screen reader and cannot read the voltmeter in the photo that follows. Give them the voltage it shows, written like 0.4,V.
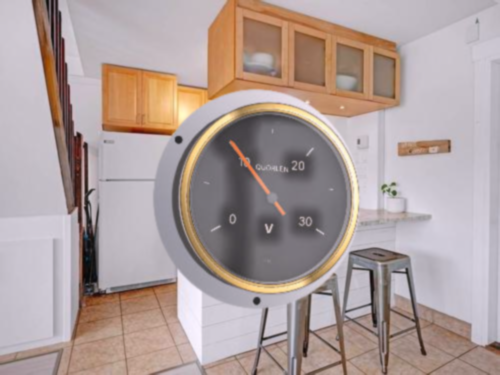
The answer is 10,V
